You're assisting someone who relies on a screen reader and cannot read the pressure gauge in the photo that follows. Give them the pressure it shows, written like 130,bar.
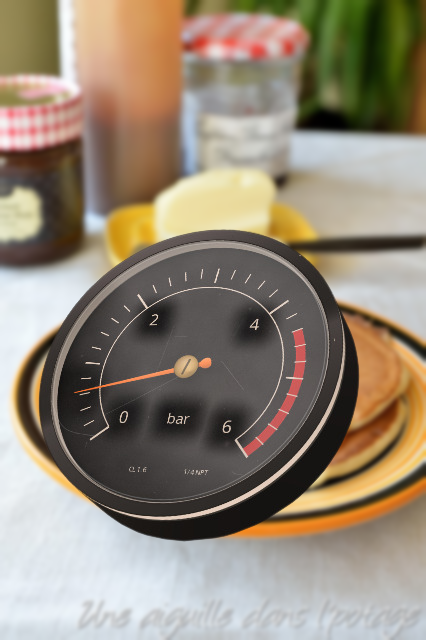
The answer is 0.6,bar
